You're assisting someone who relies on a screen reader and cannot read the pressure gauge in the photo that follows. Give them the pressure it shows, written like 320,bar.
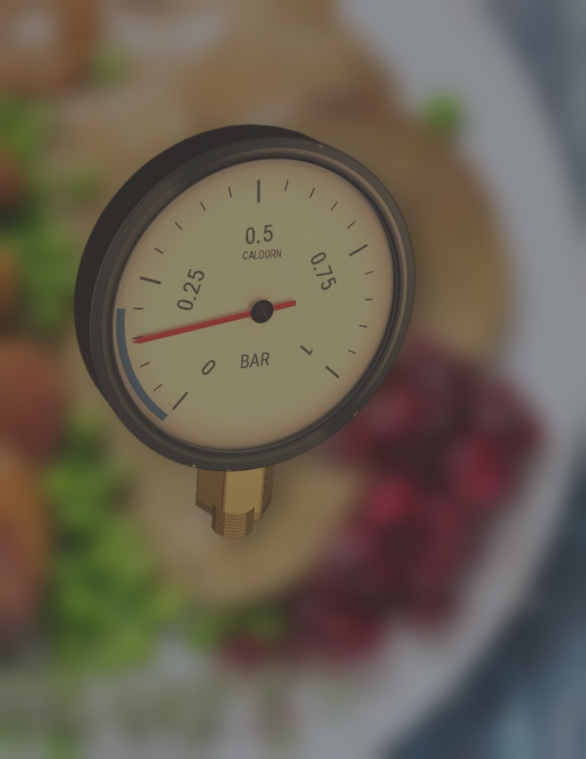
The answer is 0.15,bar
